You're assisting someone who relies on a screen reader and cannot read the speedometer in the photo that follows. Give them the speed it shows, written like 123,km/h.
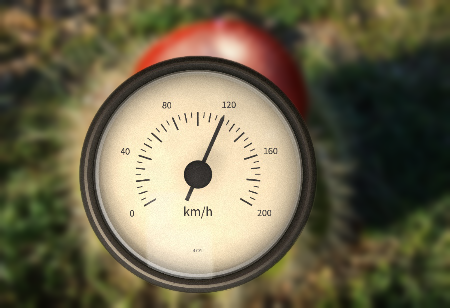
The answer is 120,km/h
